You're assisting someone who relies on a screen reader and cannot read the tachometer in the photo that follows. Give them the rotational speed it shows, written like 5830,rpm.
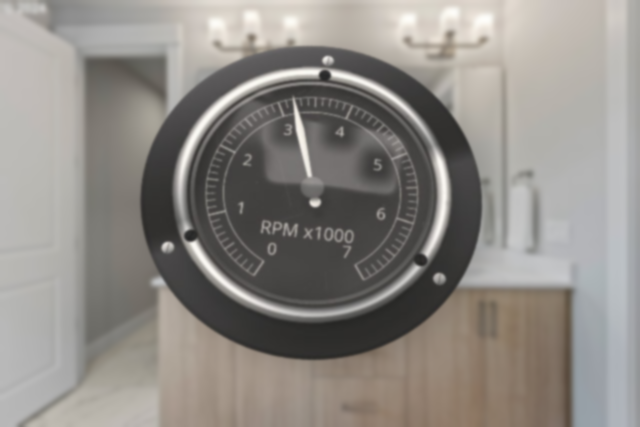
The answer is 3200,rpm
